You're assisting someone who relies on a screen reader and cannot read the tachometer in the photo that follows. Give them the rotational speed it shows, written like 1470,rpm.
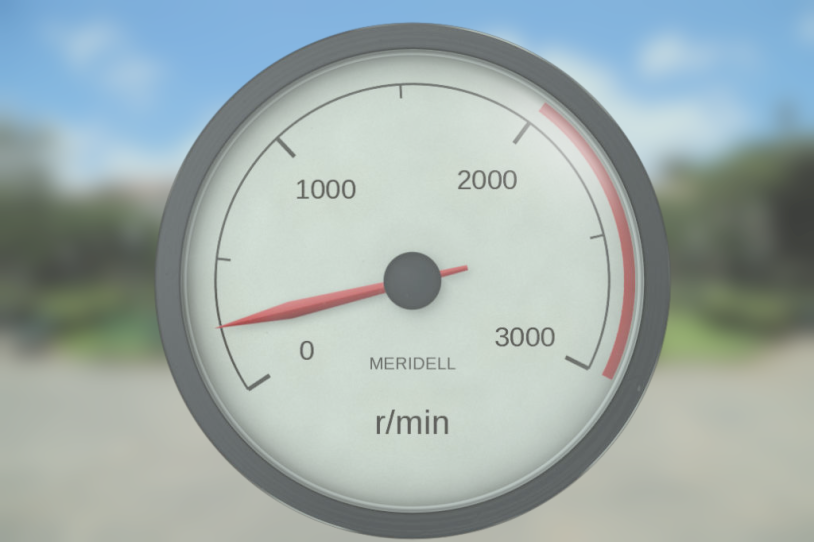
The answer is 250,rpm
